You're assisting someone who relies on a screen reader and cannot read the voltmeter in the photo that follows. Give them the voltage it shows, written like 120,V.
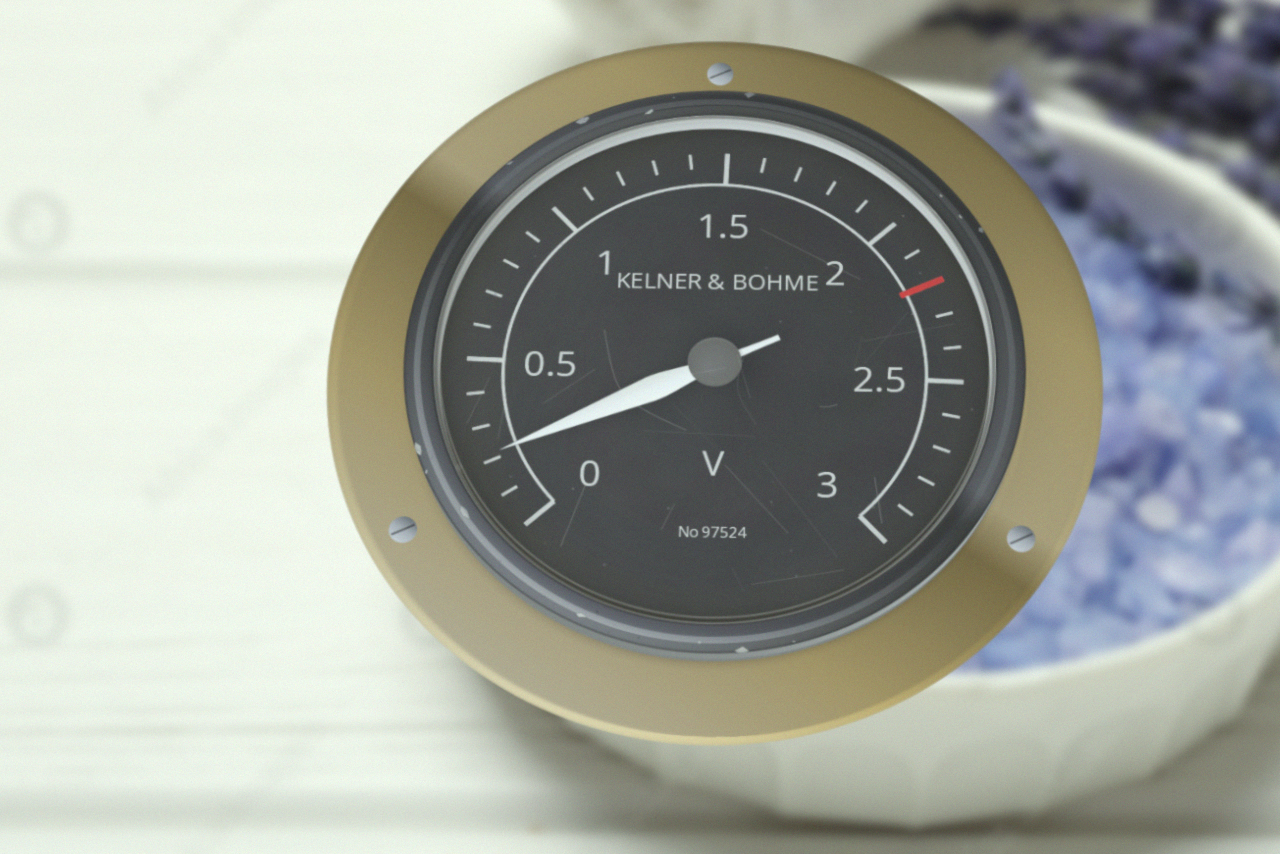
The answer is 0.2,V
